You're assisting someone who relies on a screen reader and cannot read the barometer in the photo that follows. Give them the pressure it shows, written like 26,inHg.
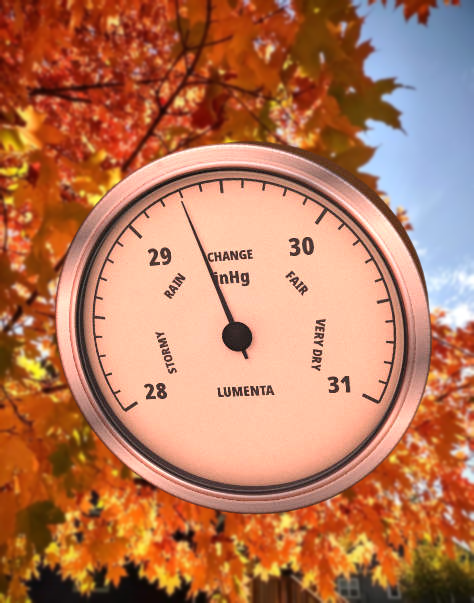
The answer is 29.3,inHg
